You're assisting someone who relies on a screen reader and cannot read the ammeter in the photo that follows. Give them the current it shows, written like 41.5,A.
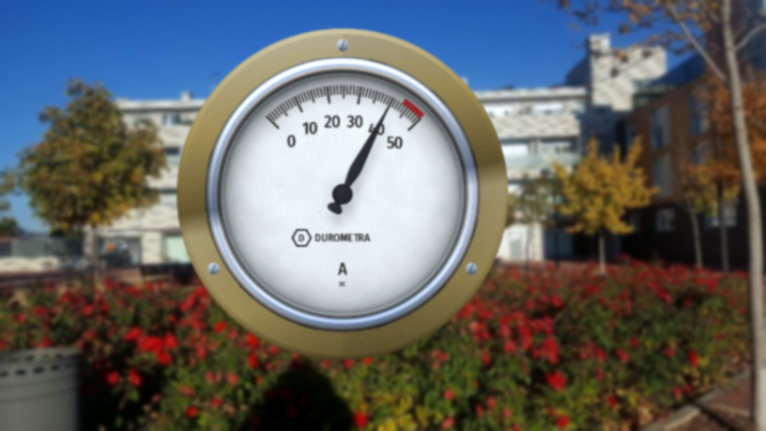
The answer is 40,A
